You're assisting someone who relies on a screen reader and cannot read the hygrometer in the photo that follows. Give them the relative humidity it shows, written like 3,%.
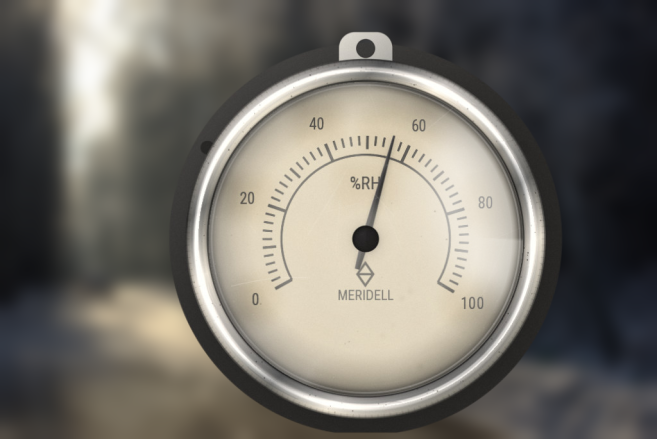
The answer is 56,%
